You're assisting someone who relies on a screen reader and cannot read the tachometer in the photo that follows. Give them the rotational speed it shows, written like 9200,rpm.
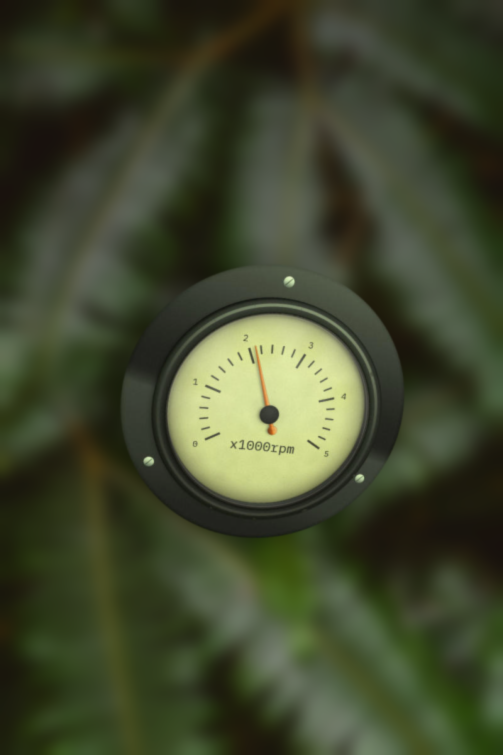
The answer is 2100,rpm
